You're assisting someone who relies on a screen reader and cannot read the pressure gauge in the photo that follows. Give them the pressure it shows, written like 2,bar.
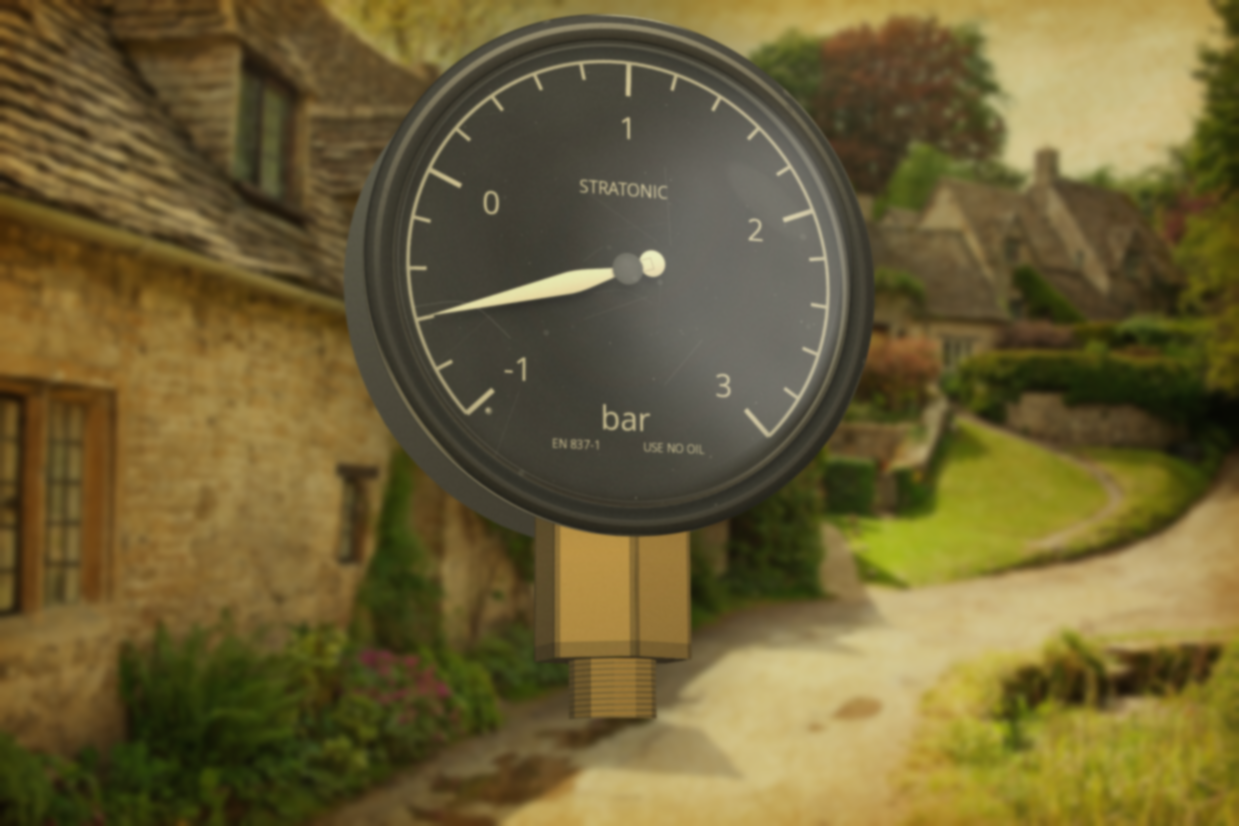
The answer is -0.6,bar
